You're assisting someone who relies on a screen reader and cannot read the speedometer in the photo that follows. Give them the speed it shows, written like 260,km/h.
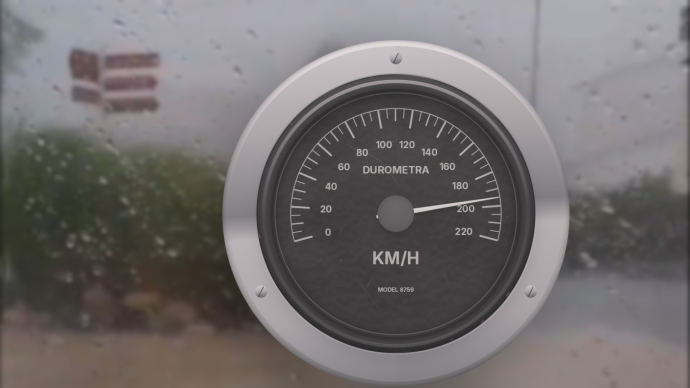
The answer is 195,km/h
